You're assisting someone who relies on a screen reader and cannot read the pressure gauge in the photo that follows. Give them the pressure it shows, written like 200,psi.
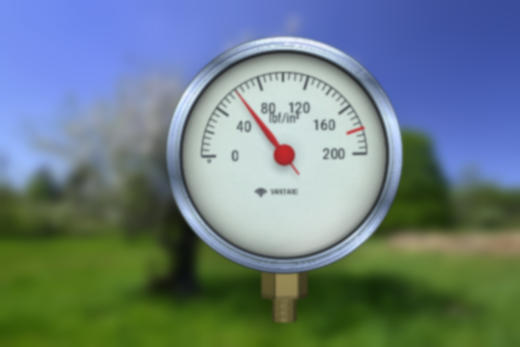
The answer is 60,psi
